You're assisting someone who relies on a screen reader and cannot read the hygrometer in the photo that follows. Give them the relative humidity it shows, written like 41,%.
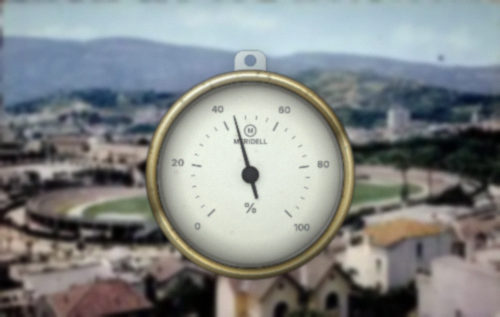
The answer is 44,%
